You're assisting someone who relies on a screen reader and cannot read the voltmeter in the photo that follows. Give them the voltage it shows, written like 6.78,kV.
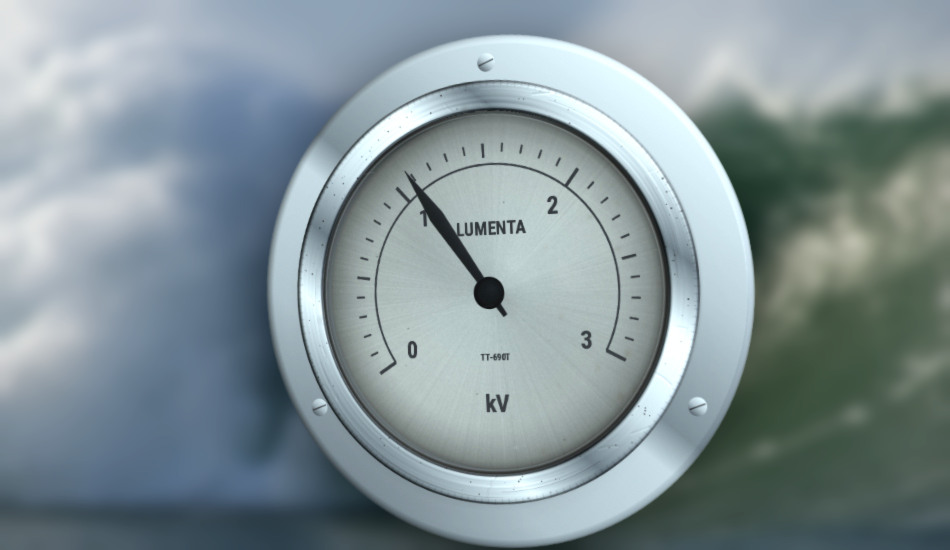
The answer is 1.1,kV
